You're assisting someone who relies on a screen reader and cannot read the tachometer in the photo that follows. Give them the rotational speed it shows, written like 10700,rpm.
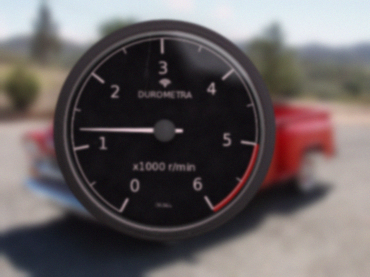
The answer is 1250,rpm
